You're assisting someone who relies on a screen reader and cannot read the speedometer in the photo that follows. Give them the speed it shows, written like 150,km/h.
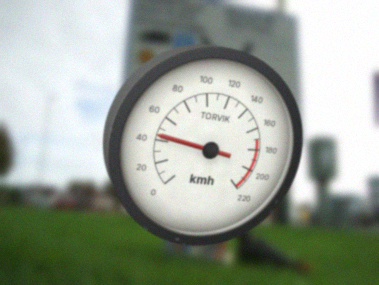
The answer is 45,km/h
